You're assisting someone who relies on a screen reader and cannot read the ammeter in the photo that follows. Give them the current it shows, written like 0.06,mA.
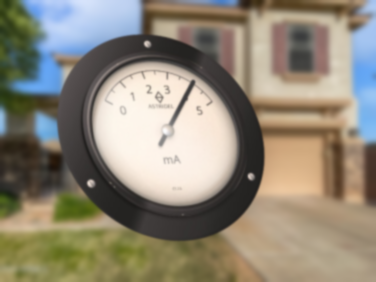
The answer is 4,mA
